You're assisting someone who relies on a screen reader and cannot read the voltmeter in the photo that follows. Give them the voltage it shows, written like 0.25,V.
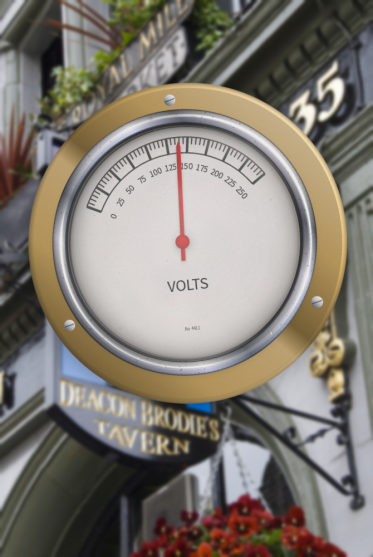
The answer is 140,V
